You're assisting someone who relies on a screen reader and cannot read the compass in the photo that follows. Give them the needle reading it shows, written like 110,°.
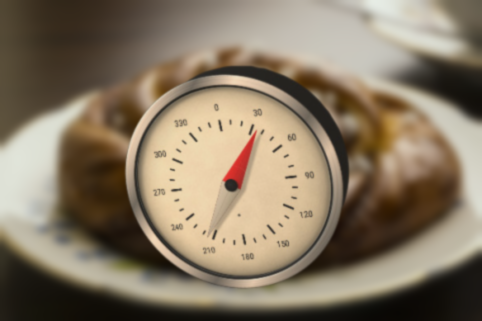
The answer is 35,°
